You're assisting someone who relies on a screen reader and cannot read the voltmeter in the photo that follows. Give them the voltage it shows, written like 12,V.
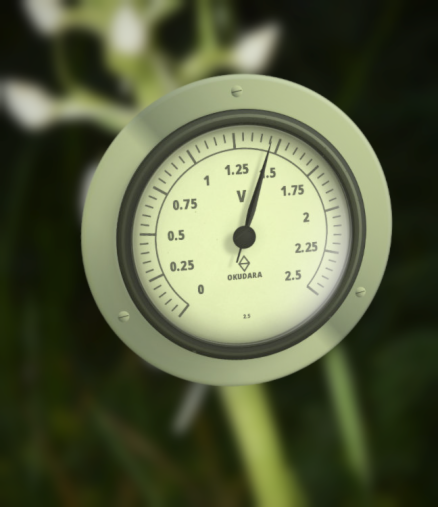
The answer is 1.45,V
